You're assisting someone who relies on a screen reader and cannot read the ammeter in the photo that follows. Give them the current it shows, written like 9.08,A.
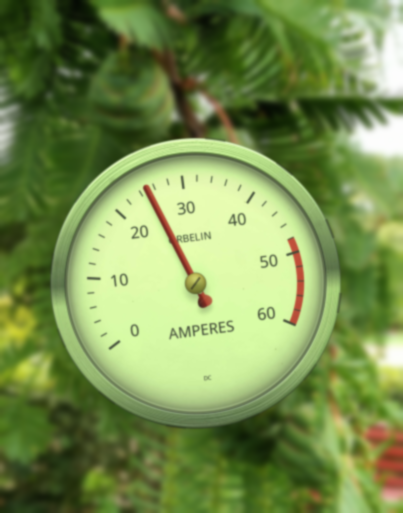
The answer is 25,A
